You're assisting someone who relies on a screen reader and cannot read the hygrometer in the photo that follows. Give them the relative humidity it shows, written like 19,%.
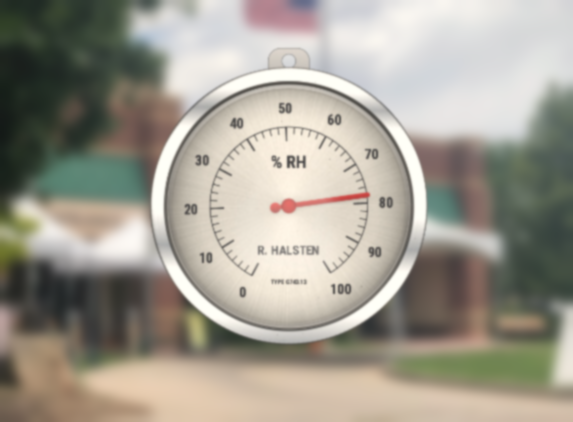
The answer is 78,%
